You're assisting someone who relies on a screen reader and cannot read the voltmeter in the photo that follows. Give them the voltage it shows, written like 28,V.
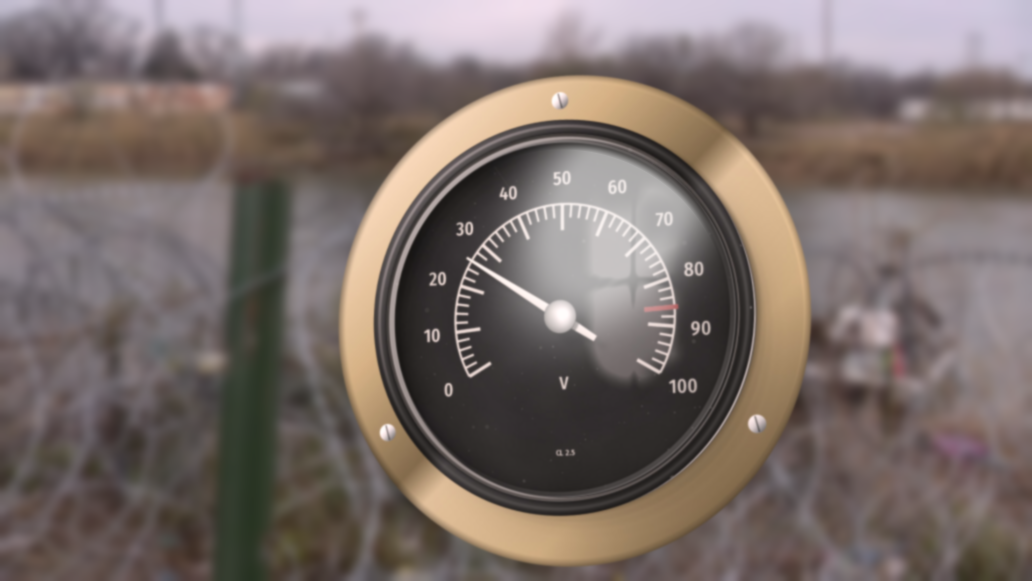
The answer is 26,V
